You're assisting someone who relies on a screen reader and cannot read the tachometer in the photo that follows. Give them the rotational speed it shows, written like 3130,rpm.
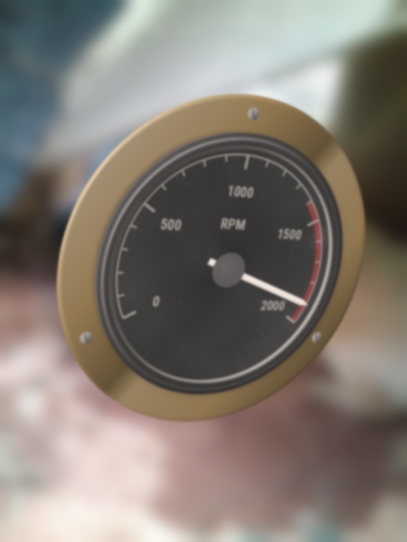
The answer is 1900,rpm
